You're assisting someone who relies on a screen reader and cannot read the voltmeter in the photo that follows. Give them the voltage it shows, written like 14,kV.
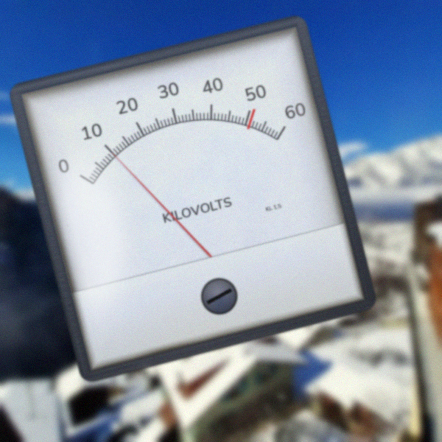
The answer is 10,kV
